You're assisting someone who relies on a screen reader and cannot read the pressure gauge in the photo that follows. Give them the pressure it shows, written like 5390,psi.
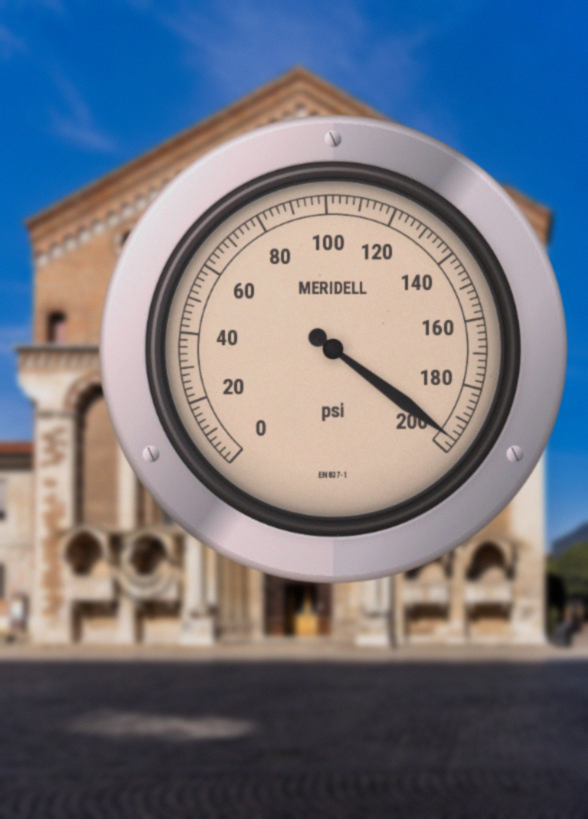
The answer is 196,psi
